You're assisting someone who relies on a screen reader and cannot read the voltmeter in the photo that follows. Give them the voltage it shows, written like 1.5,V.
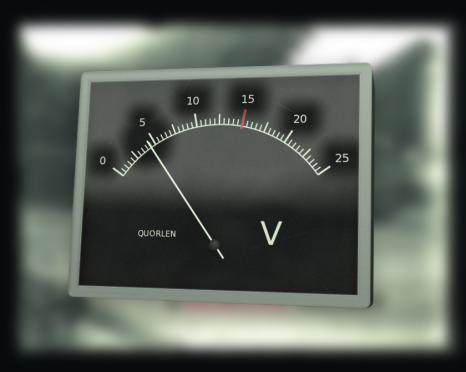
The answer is 4.5,V
